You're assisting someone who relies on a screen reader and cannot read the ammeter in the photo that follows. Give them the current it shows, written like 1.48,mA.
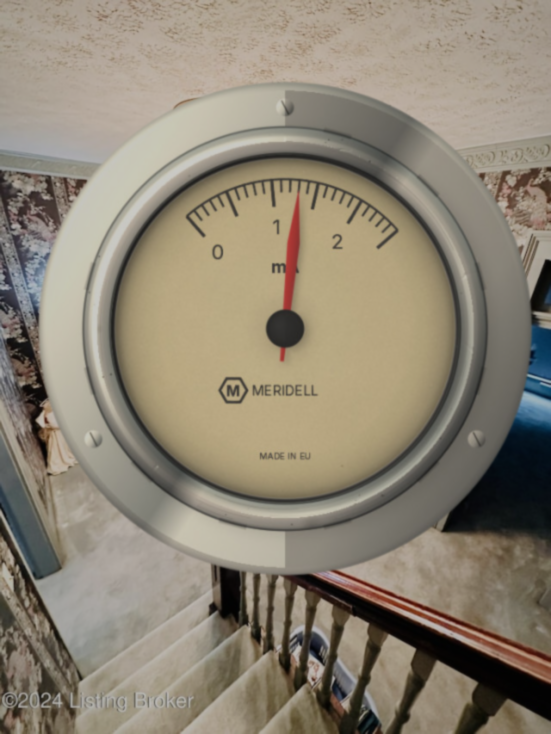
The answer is 1.3,mA
